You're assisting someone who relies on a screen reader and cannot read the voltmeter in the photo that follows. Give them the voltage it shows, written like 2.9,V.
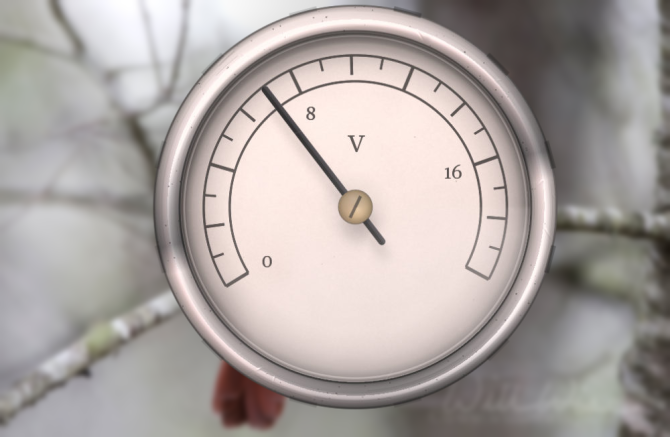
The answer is 7,V
